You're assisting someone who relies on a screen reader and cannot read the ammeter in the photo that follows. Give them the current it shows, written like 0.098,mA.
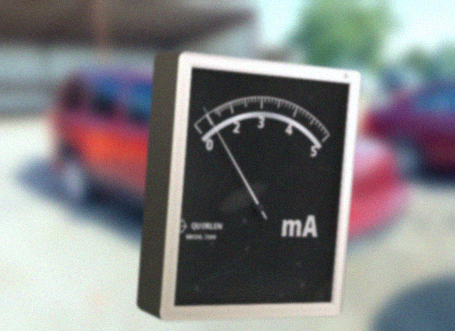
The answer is 1,mA
